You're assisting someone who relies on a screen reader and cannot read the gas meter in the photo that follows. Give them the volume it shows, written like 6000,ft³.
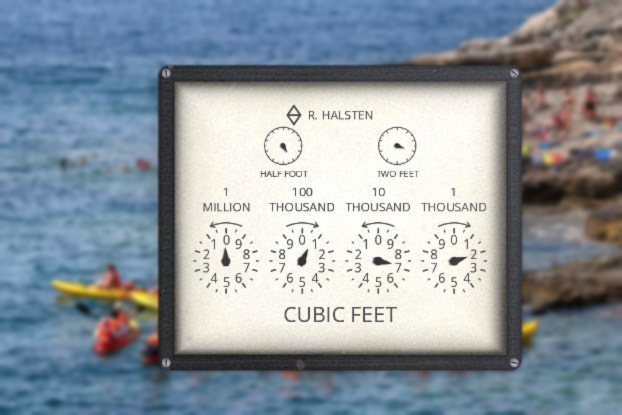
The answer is 7200,ft³
